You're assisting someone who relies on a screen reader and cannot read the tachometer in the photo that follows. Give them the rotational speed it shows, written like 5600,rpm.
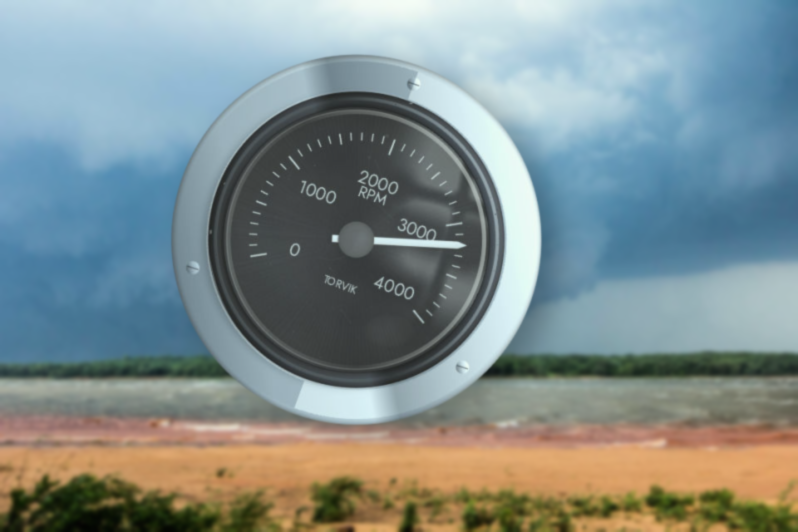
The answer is 3200,rpm
